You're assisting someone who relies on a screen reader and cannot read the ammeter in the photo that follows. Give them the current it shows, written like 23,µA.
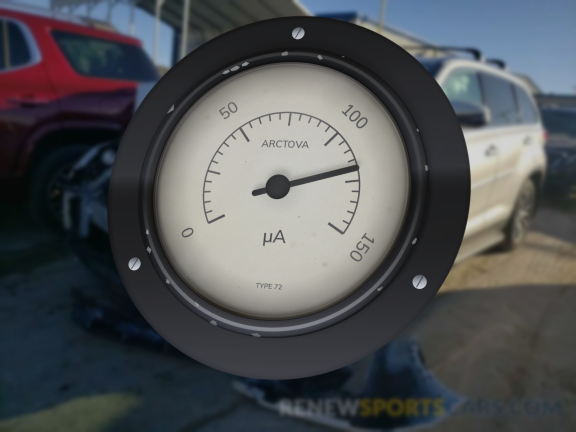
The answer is 120,µA
